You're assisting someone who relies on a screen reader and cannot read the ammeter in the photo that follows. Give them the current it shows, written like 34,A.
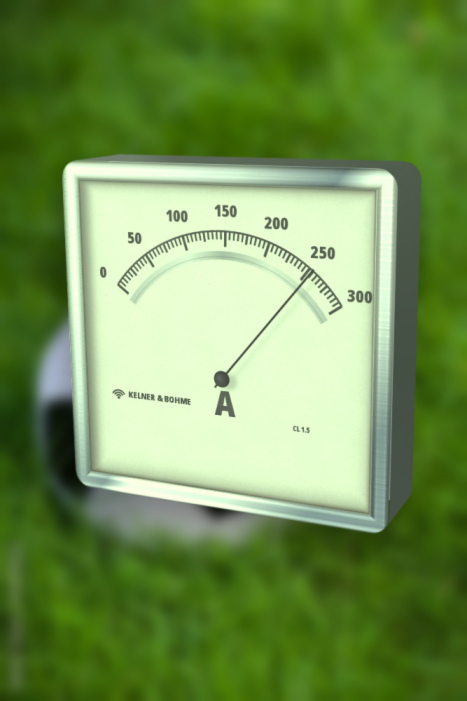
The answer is 255,A
